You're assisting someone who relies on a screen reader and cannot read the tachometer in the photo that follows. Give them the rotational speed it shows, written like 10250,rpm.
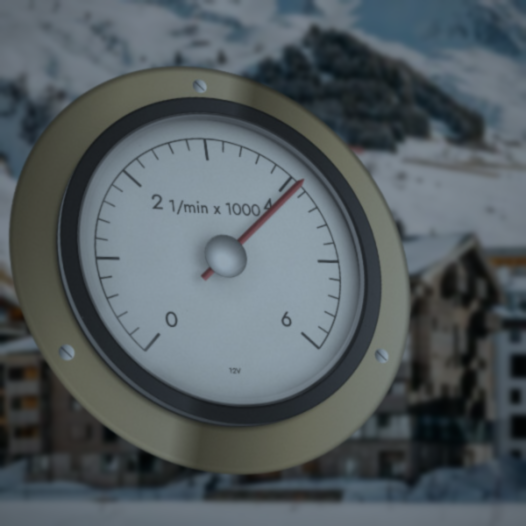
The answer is 4100,rpm
